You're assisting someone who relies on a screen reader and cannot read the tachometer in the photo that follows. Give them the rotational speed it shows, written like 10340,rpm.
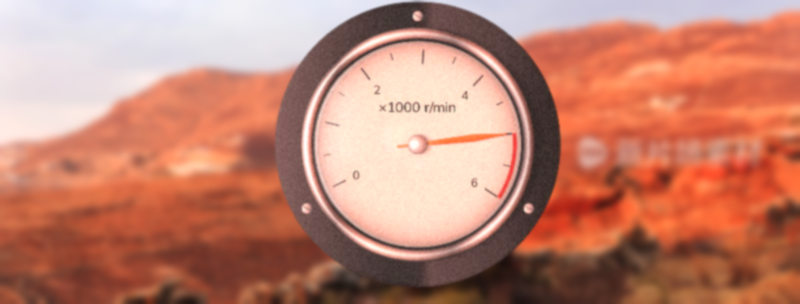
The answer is 5000,rpm
